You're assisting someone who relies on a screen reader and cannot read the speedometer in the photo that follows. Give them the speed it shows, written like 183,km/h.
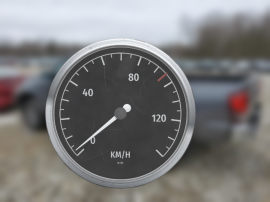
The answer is 2.5,km/h
